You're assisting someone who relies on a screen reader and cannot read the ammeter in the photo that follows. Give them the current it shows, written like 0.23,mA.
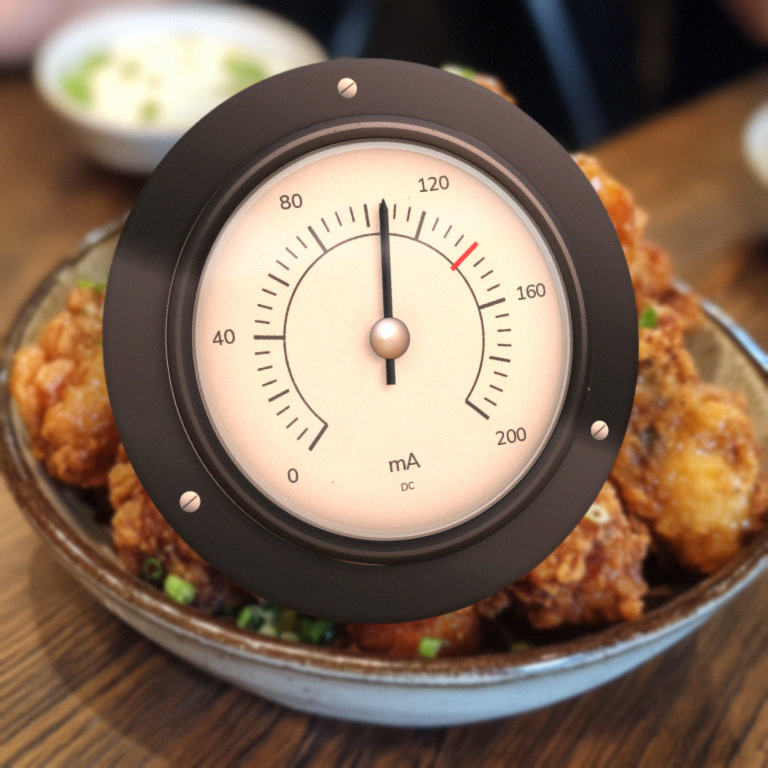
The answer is 105,mA
